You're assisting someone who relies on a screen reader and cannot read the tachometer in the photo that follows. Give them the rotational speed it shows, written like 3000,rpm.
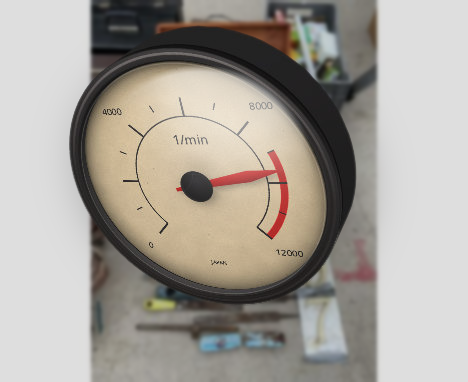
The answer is 9500,rpm
